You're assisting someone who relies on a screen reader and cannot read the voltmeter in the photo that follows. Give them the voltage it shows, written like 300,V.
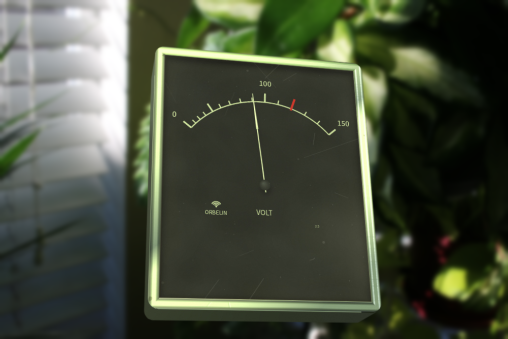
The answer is 90,V
